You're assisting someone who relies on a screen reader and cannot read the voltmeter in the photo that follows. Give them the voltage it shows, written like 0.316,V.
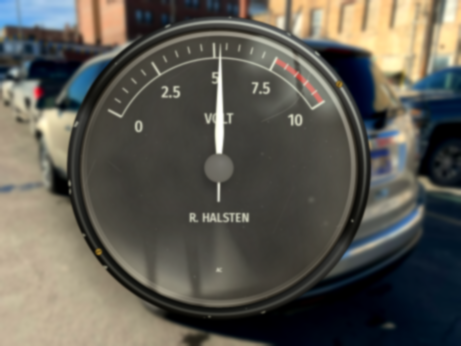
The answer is 5.25,V
